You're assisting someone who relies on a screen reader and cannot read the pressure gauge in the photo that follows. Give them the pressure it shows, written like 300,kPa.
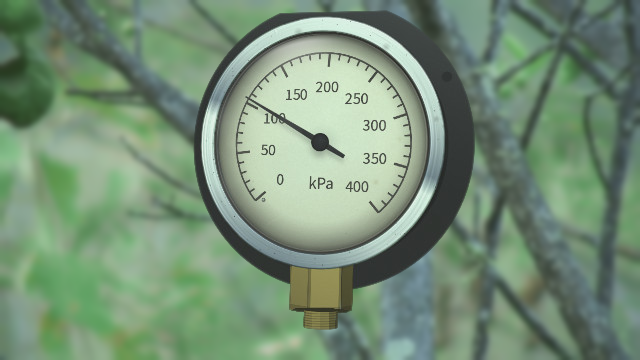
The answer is 105,kPa
